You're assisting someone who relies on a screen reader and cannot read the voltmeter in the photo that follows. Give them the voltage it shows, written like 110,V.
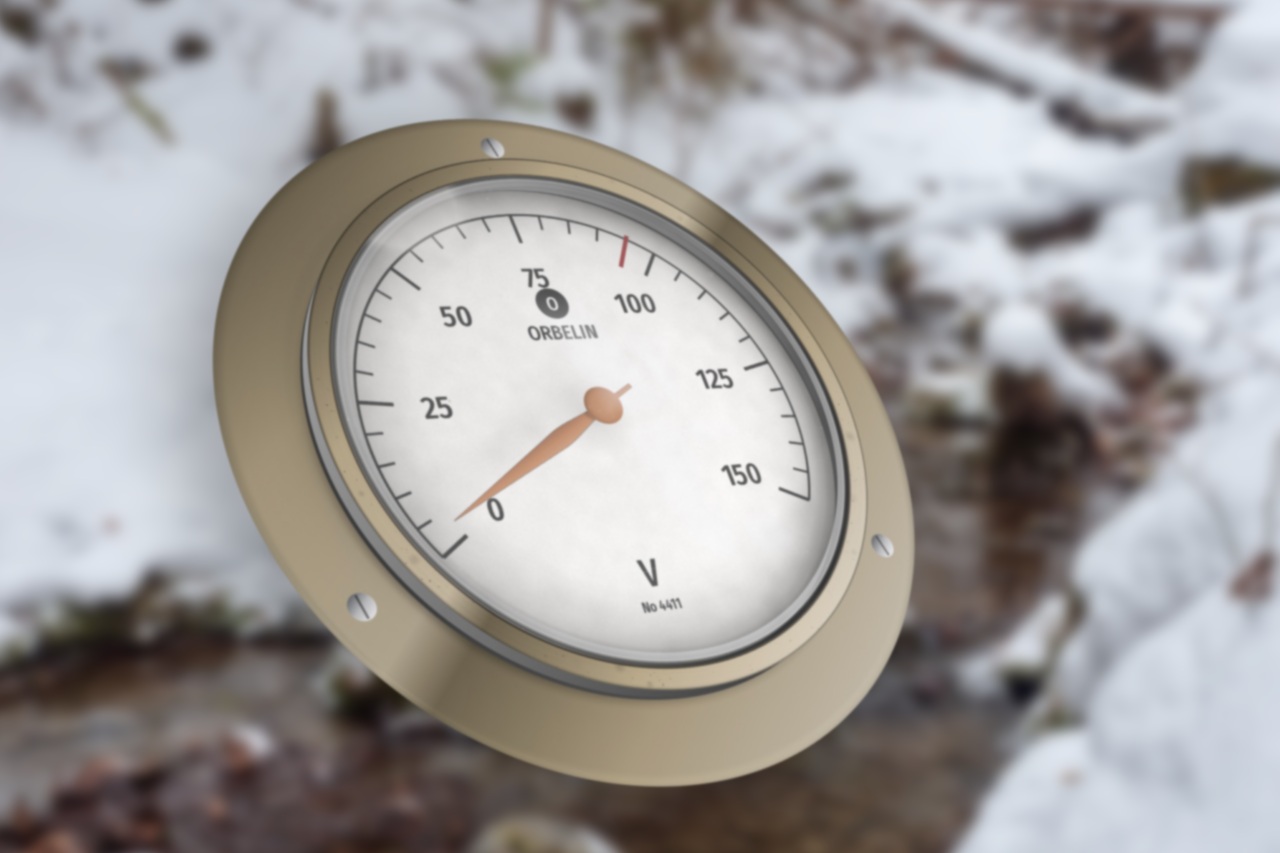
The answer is 2.5,V
